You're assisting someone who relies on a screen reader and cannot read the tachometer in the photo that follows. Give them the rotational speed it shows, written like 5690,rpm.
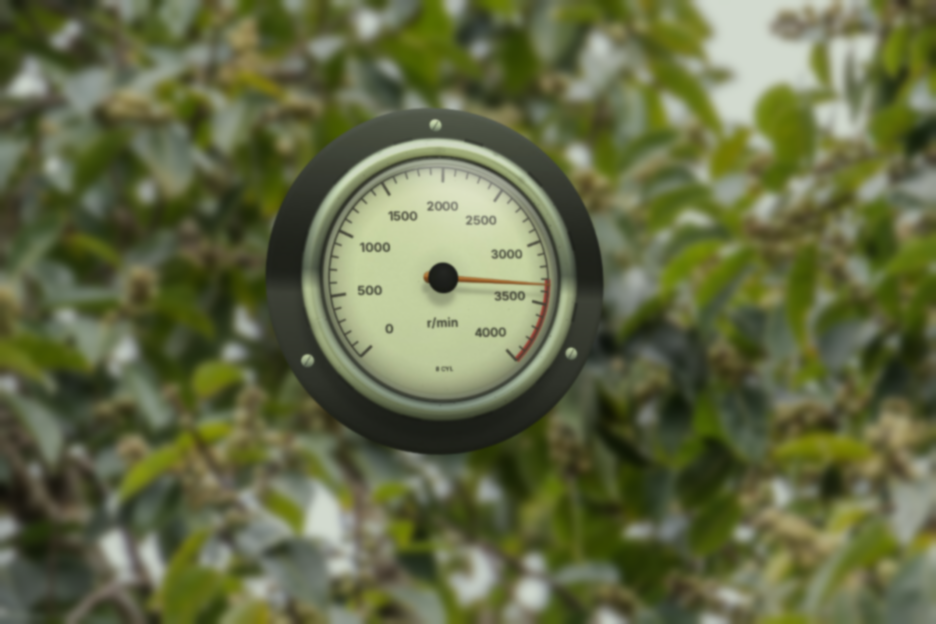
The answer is 3350,rpm
